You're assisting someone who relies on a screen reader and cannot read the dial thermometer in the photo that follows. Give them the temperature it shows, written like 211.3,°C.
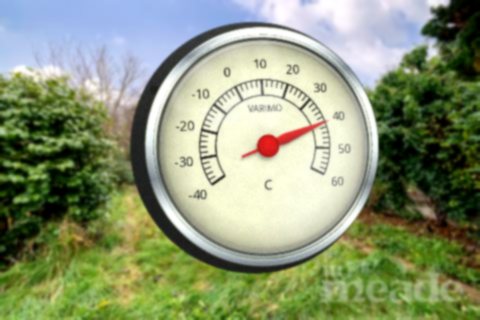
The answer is 40,°C
